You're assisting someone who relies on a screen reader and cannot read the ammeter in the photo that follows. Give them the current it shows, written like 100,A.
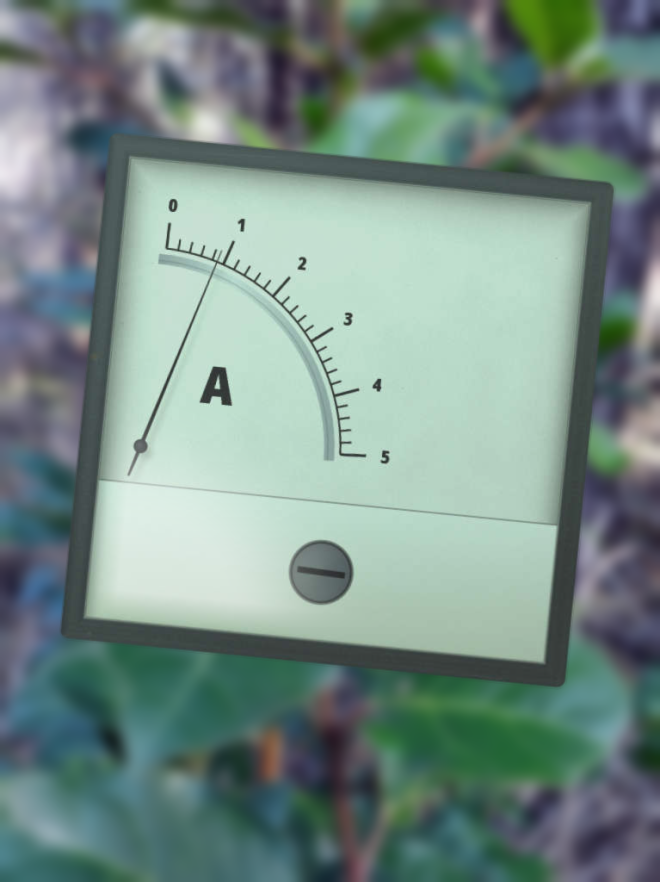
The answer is 0.9,A
